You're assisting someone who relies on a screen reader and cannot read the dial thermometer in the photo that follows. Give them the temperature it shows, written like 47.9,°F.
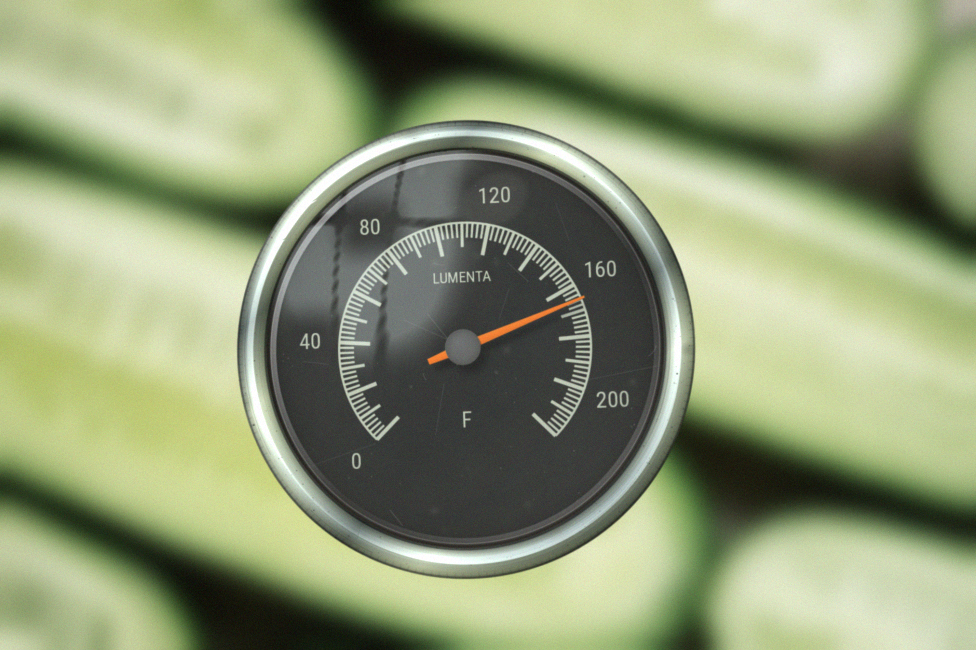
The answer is 166,°F
